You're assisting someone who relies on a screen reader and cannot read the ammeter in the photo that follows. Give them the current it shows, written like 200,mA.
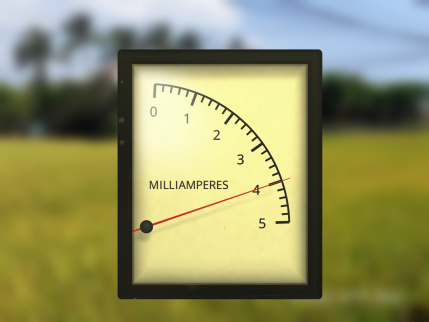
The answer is 4,mA
